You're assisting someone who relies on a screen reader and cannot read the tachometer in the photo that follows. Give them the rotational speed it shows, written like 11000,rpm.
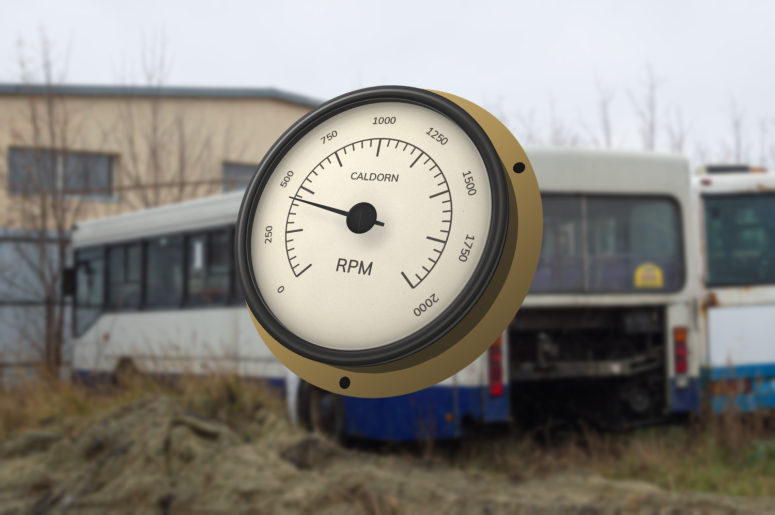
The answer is 425,rpm
